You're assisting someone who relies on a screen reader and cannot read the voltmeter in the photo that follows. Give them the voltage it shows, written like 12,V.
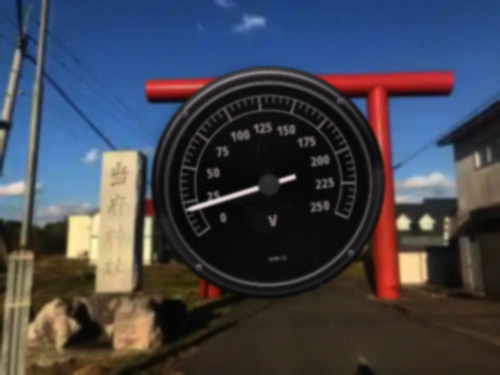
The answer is 20,V
